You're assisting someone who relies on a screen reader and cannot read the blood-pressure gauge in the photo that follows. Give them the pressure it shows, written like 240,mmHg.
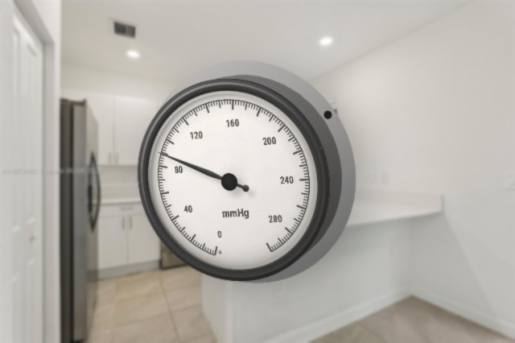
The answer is 90,mmHg
